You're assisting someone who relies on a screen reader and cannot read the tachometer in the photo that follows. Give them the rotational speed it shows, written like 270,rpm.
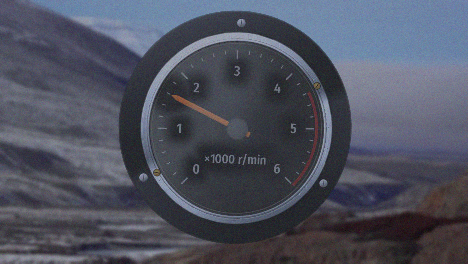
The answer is 1600,rpm
